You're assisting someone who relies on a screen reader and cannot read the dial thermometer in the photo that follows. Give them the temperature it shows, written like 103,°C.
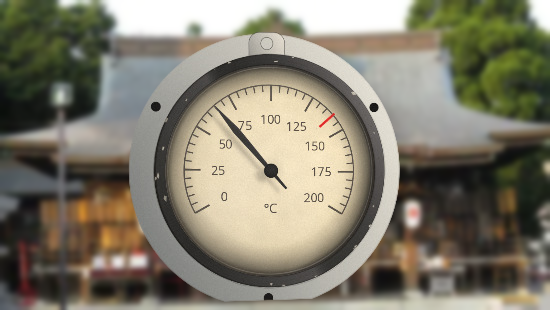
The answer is 65,°C
